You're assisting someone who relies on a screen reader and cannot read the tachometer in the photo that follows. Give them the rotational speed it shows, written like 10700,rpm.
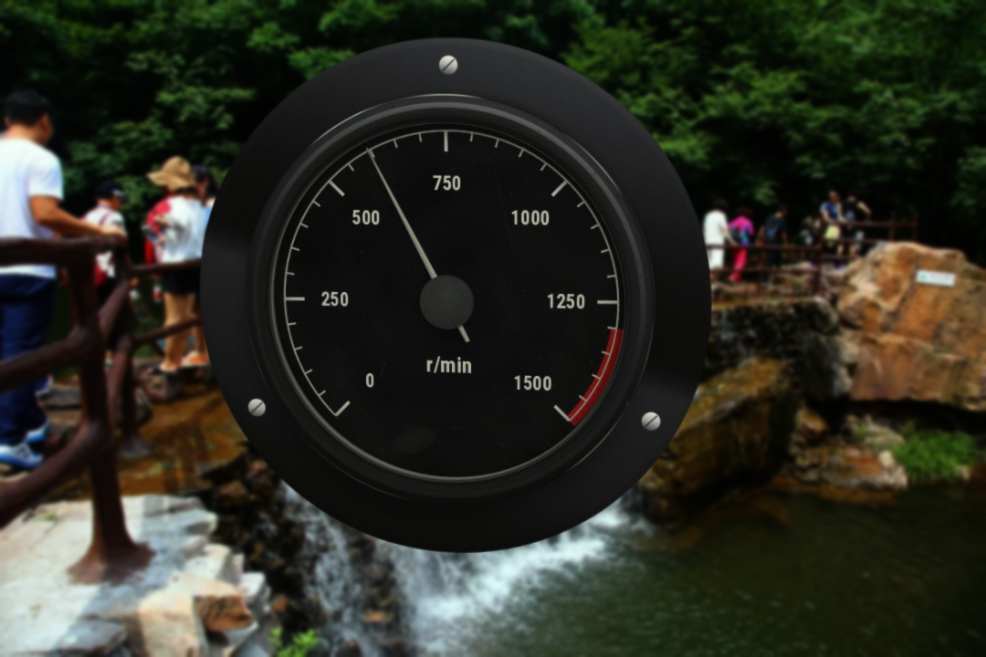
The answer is 600,rpm
